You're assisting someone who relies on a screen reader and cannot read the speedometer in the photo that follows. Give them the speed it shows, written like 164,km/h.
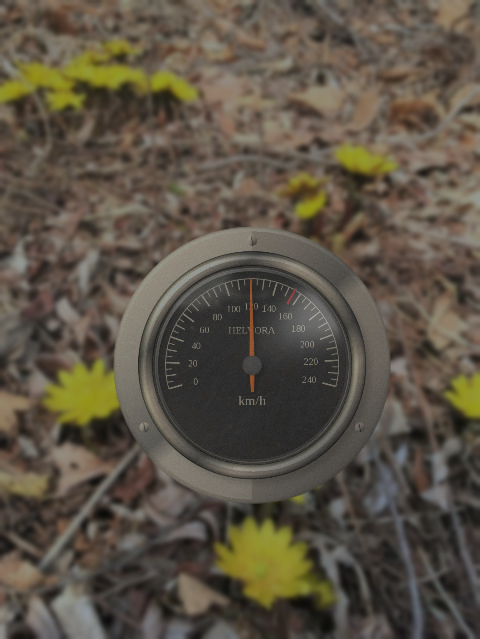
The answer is 120,km/h
